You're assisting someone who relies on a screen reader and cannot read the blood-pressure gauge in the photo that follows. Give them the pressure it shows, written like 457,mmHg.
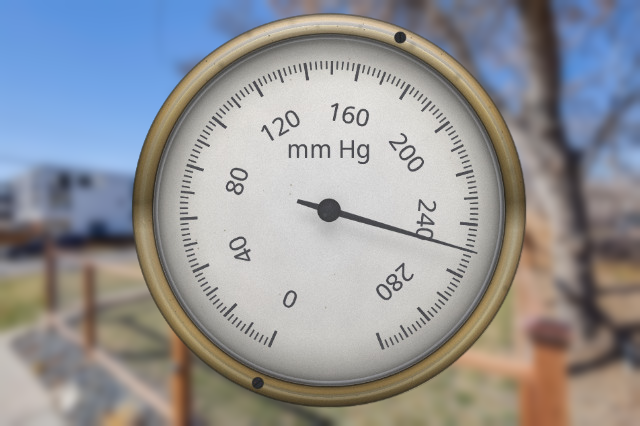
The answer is 250,mmHg
